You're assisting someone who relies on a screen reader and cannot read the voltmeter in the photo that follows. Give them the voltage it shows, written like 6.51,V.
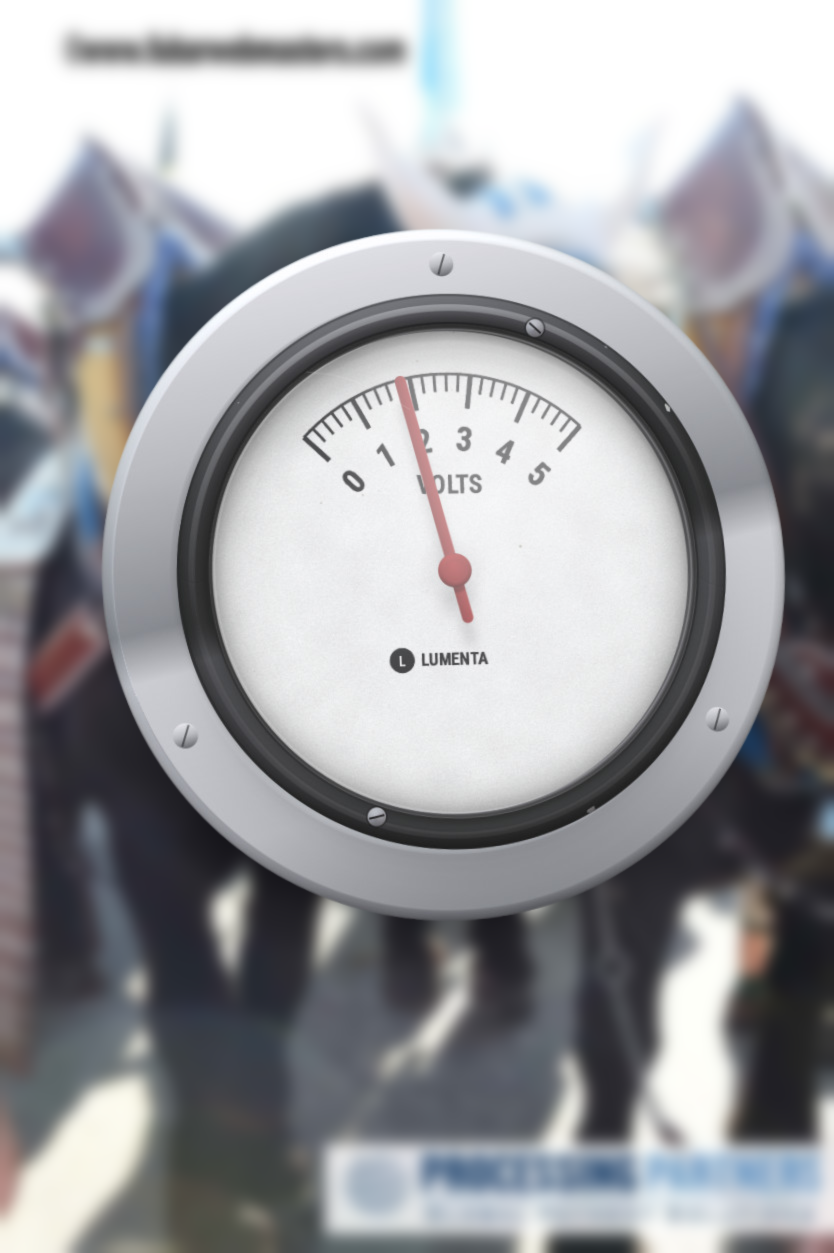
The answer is 1.8,V
